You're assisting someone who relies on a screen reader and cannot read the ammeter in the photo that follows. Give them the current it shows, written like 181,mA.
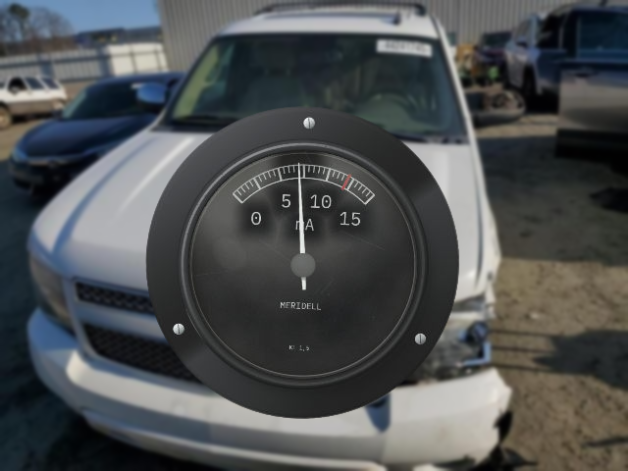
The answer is 7,mA
